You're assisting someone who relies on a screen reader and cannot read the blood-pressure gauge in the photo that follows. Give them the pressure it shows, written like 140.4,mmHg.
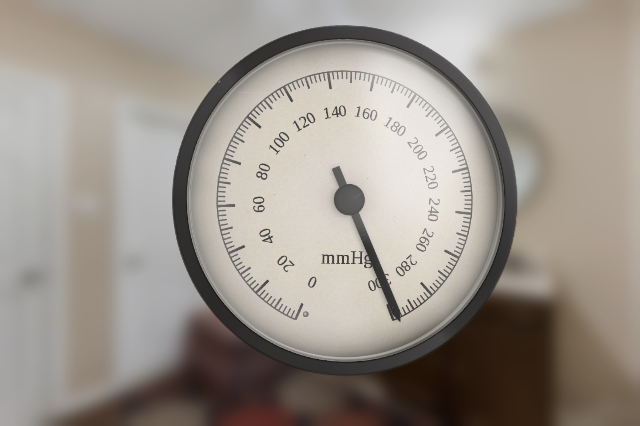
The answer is 298,mmHg
